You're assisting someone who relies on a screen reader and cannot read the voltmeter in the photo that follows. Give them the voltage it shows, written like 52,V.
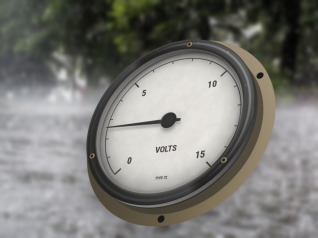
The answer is 2.5,V
